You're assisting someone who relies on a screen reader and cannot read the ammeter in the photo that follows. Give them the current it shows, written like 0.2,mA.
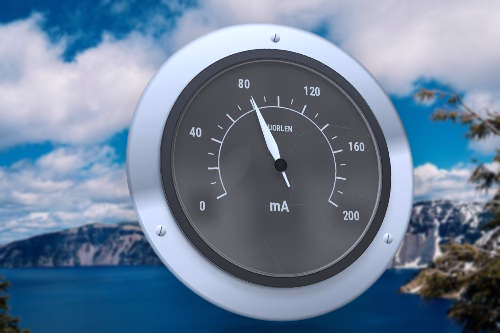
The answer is 80,mA
